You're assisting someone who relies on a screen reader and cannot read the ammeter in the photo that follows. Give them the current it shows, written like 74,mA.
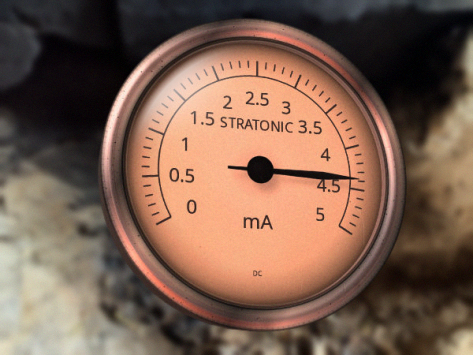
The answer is 4.4,mA
